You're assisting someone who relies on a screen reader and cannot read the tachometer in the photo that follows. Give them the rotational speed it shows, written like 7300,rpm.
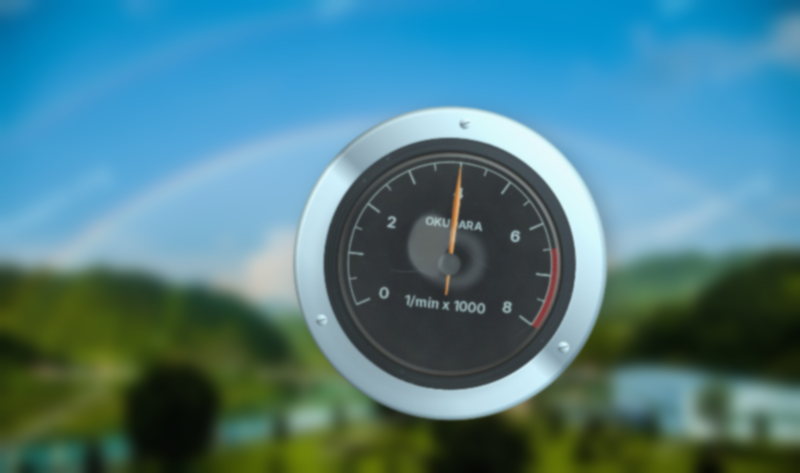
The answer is 4000,rpm
